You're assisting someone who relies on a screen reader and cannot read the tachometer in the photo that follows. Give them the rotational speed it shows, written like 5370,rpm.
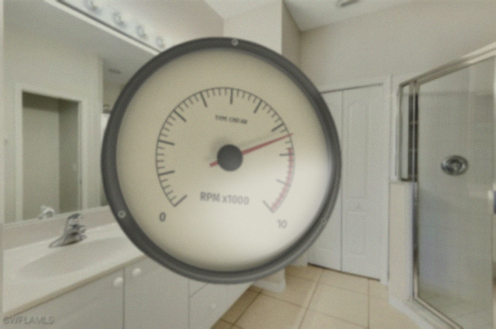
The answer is 7400,rpm
